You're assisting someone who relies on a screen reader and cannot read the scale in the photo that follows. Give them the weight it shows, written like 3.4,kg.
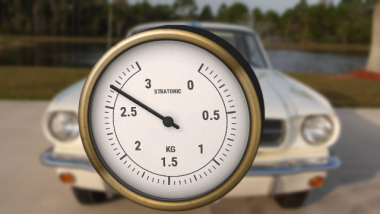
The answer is 2.7,kg
